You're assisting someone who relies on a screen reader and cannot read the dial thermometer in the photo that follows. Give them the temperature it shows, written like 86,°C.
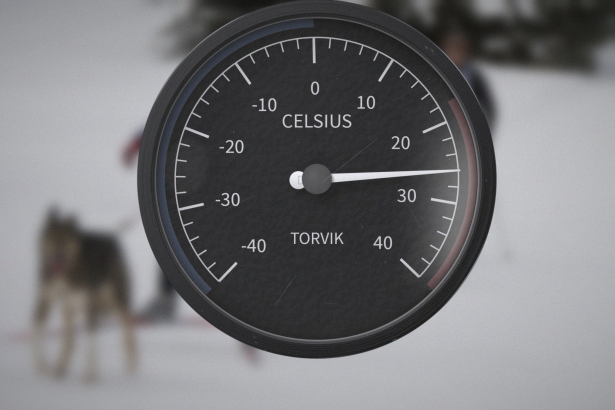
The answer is 26,°C
